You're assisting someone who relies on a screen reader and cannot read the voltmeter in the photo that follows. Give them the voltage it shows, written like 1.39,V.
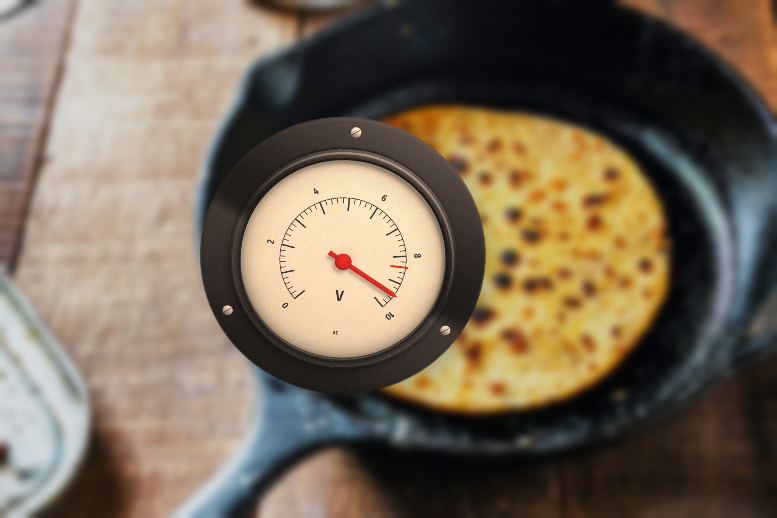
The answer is 9.4,V
